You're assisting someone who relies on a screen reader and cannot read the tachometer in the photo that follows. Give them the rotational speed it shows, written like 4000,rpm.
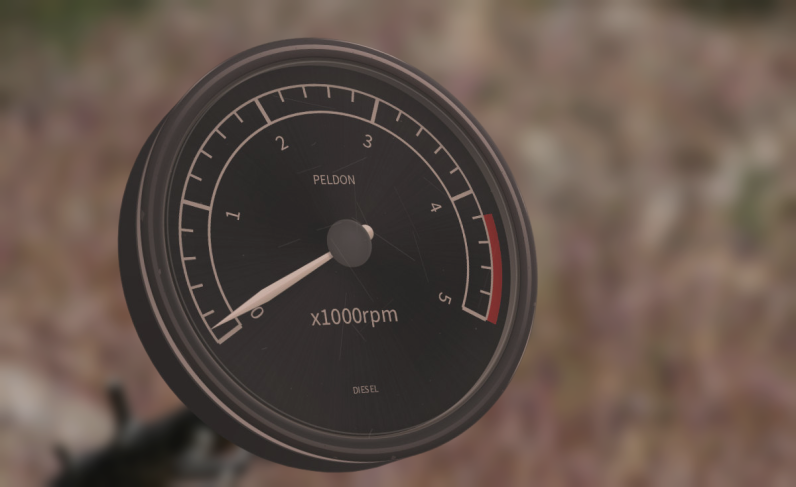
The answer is 100,rpm
